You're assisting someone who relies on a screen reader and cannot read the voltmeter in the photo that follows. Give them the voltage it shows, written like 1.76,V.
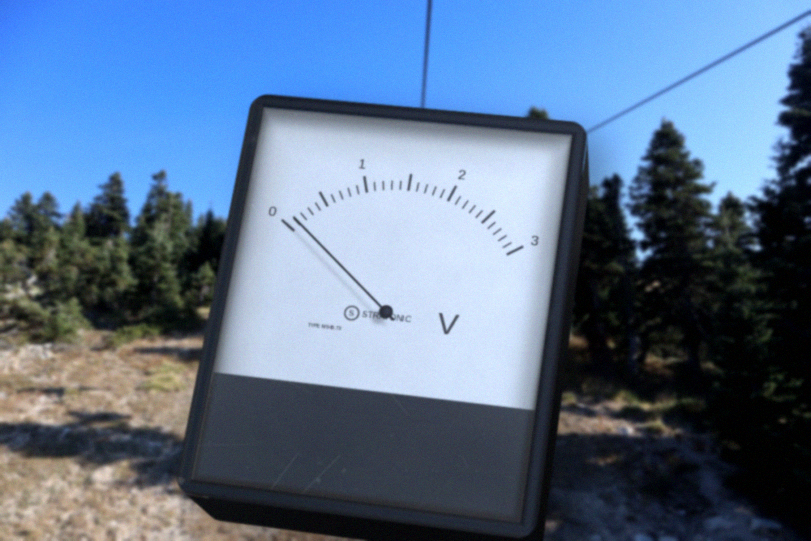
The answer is 0.1,V
